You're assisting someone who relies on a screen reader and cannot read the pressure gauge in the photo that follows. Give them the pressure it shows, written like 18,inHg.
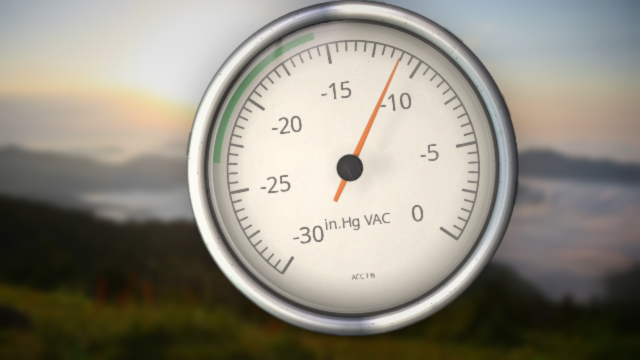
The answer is -11,inHg
